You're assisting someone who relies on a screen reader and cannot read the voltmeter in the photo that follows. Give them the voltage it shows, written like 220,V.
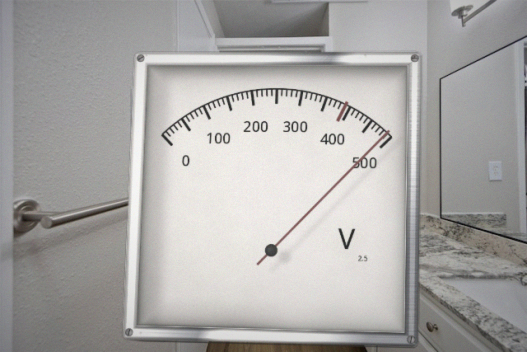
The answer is 490,V
